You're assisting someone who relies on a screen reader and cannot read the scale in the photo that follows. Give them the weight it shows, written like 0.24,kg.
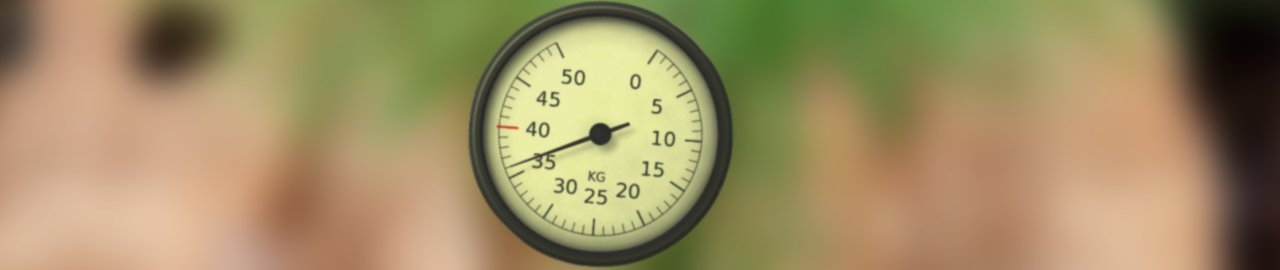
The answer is 36,kg
